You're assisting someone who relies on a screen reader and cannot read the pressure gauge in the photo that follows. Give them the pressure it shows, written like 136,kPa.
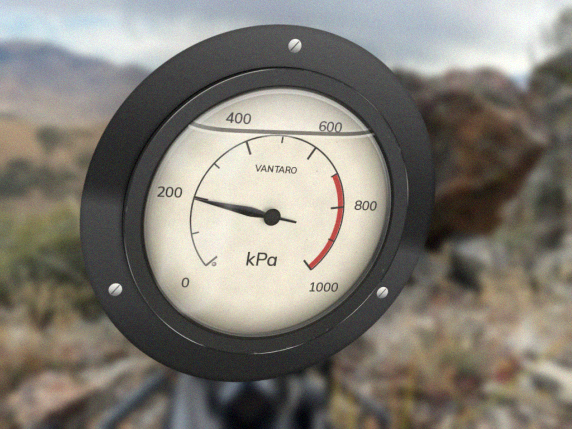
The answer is 200,kPa
